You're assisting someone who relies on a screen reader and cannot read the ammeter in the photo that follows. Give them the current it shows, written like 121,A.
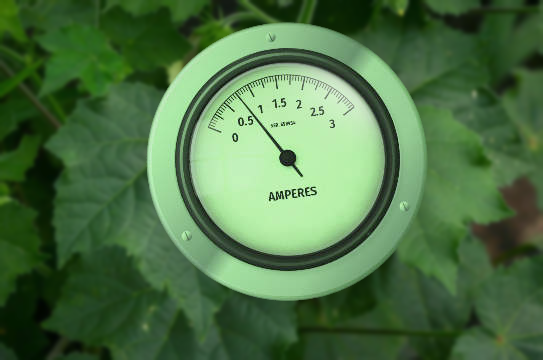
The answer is 0.75,A
